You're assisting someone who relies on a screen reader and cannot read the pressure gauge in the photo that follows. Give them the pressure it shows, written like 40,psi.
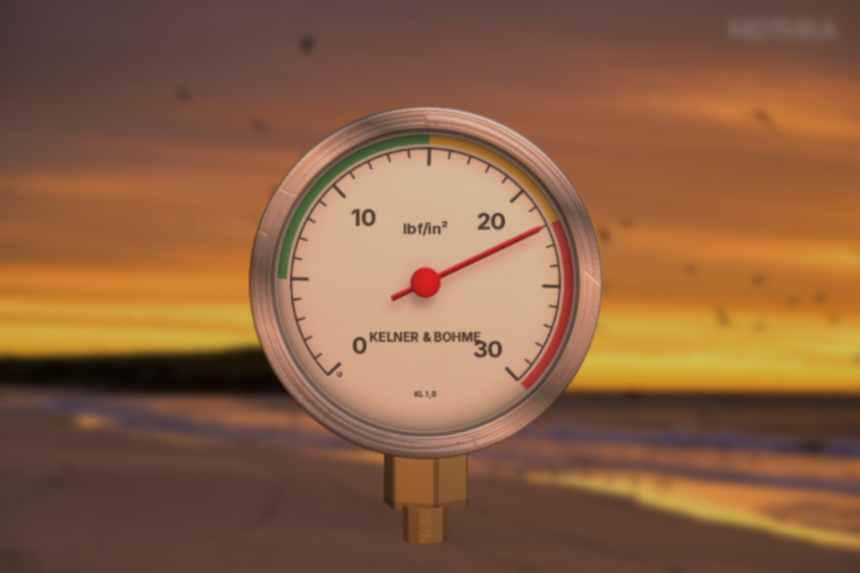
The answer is 22,psi
